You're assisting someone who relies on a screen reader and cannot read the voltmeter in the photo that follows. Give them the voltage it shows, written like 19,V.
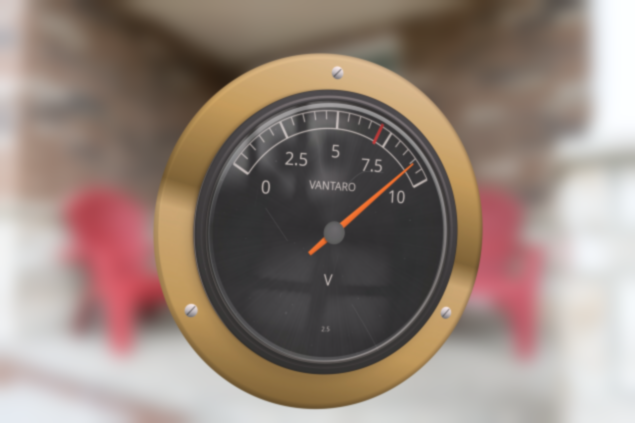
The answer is 9,V
